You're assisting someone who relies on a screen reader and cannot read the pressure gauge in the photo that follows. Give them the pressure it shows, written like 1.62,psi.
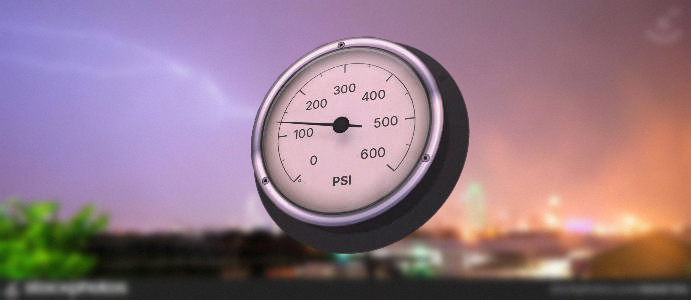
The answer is 125,psi
